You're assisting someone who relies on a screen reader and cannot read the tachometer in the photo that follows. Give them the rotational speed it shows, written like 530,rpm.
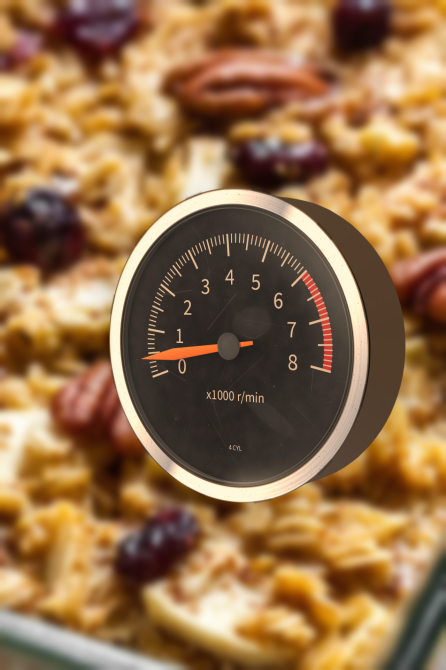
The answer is 400,rpm
